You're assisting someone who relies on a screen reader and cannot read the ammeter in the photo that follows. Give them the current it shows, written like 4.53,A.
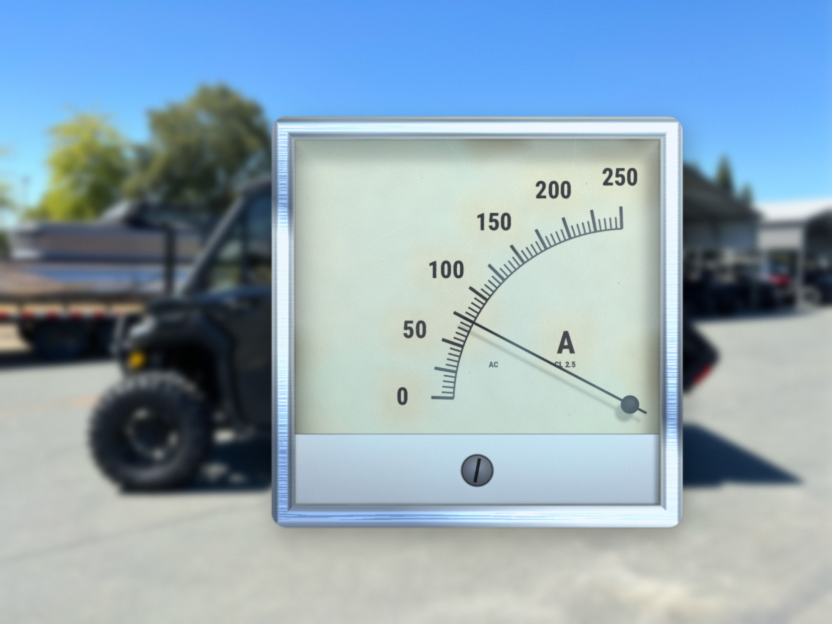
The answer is 75,A
